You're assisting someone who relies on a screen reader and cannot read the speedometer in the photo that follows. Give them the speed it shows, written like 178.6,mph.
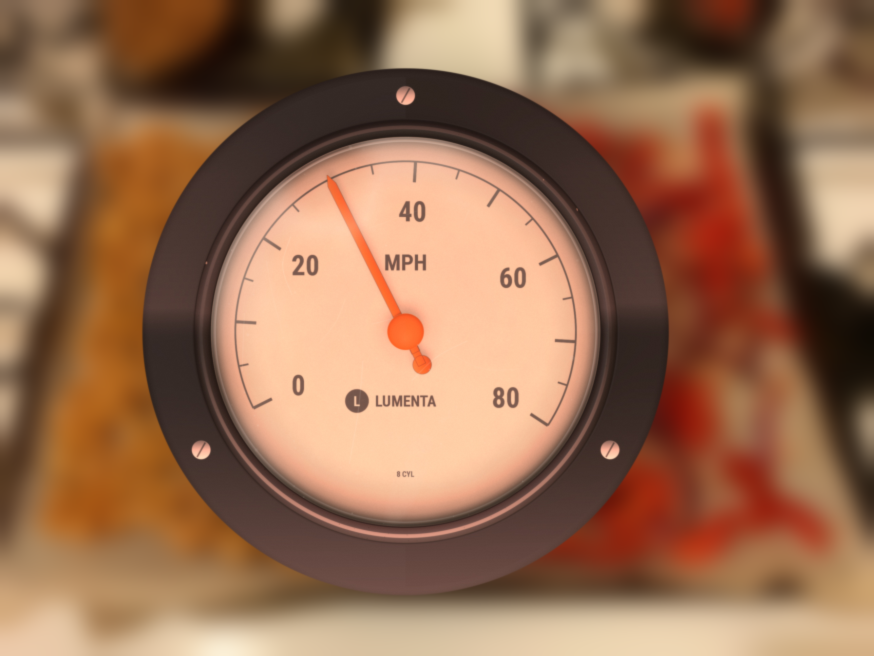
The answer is 30,mph
